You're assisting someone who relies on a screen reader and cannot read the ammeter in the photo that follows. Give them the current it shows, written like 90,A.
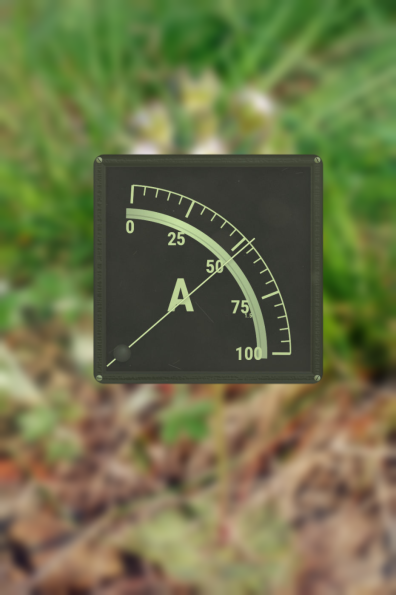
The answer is 52.5,A
